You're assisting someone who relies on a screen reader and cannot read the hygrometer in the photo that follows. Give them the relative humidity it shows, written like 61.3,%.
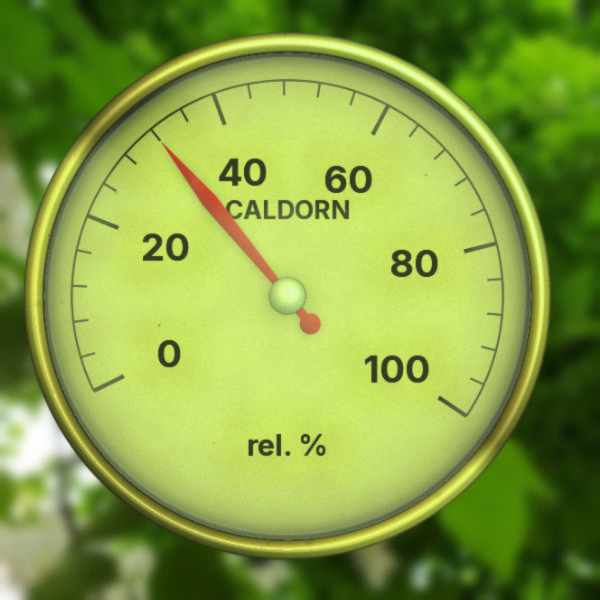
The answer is 32,%
